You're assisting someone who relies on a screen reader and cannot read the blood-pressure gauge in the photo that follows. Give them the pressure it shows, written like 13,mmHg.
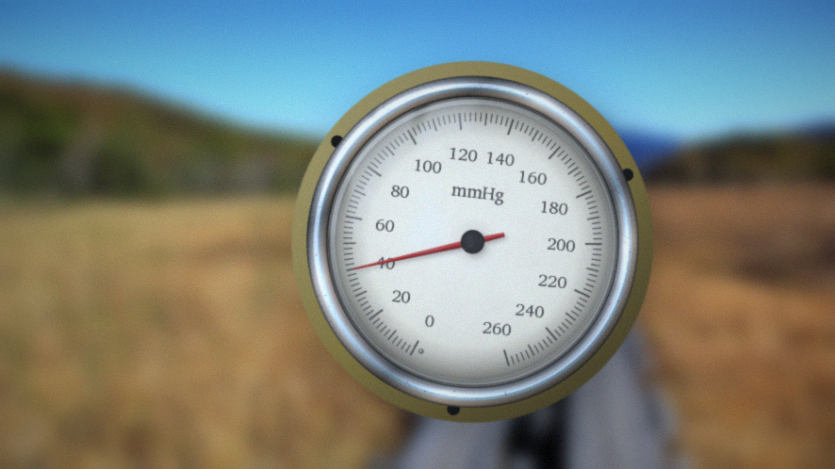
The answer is 40,mmHg
